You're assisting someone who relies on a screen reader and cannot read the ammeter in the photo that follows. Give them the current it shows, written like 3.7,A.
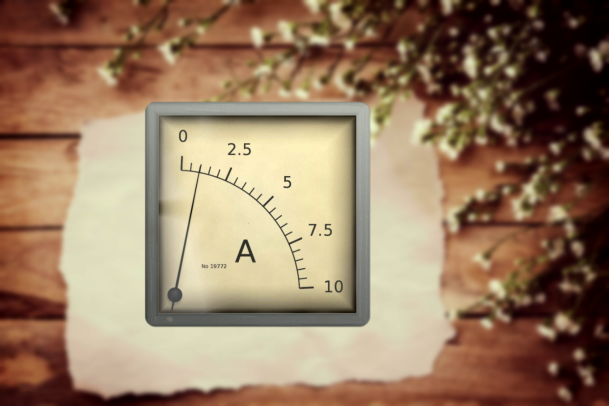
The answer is 1,A
